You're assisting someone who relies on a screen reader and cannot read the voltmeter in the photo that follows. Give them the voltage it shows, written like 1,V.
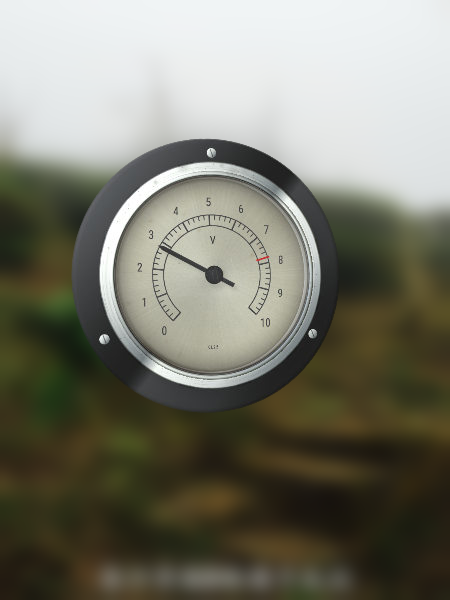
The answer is 2.8,V
